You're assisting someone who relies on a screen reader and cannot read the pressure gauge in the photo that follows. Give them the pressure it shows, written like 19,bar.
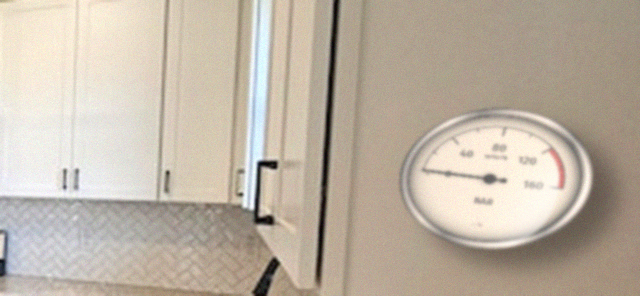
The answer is 0,bar
